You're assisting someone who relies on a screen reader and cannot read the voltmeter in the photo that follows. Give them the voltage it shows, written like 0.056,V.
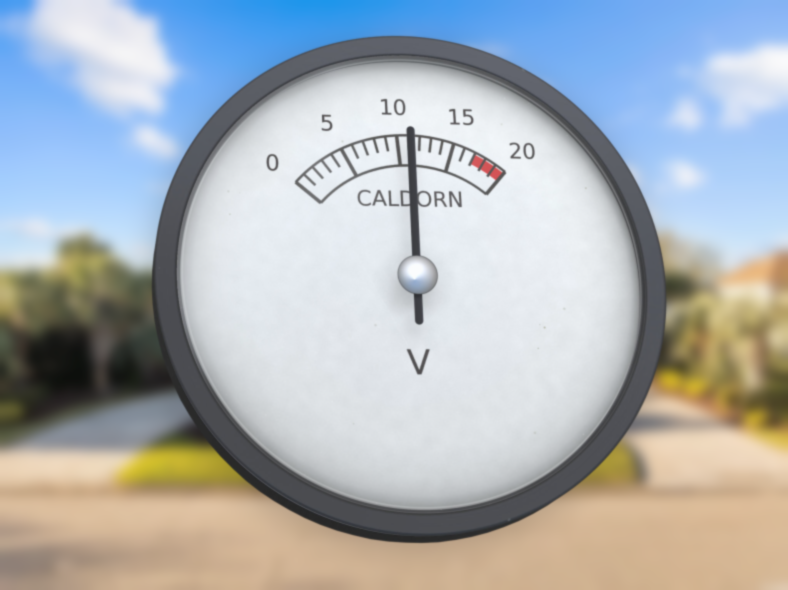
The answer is 11,V
